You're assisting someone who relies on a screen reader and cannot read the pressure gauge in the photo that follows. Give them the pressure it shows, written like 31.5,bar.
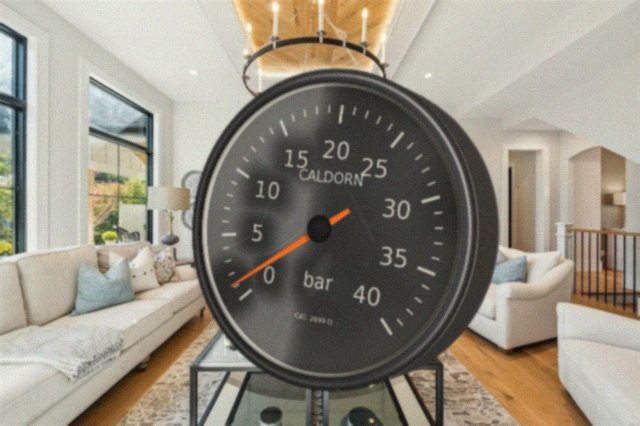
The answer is 1,bar
